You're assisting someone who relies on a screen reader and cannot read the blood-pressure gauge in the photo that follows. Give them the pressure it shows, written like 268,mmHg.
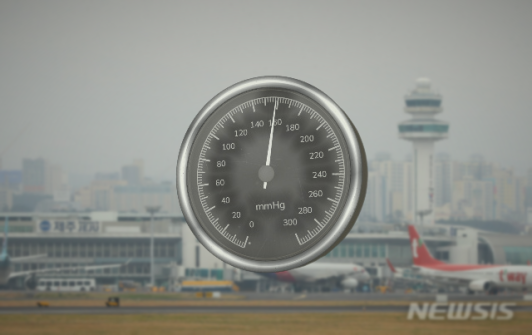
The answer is 160,mmHg
